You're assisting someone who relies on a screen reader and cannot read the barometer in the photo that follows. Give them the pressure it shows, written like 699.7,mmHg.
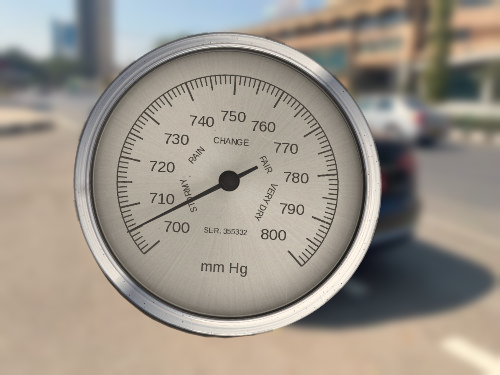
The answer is 705,mmHg
